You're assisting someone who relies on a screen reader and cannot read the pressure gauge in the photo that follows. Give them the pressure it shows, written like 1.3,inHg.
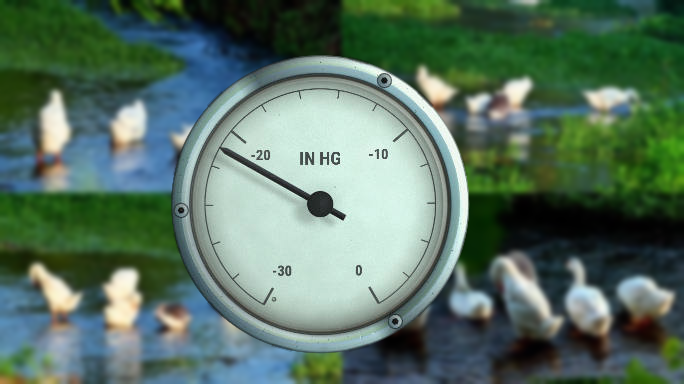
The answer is -21,inHg
